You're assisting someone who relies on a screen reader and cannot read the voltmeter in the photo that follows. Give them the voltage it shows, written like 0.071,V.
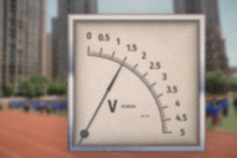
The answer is 1.5,V
